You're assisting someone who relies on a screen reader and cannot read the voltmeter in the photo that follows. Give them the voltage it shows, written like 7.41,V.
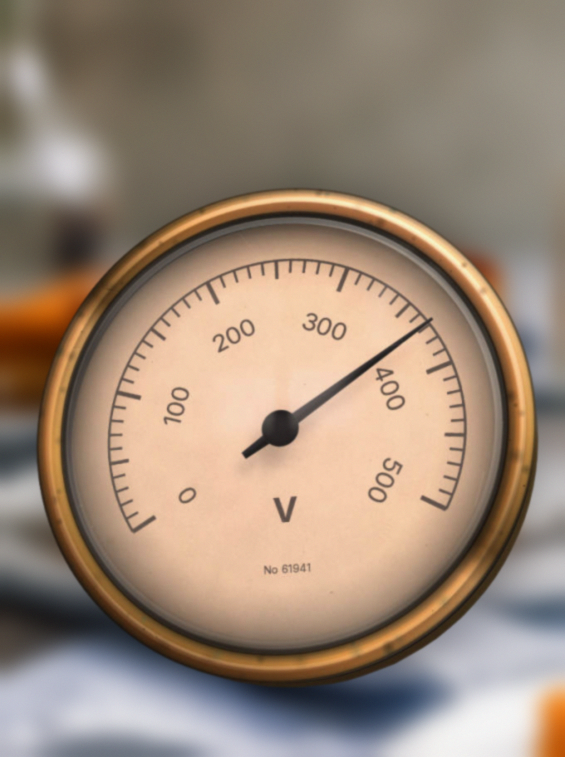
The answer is 370,V
